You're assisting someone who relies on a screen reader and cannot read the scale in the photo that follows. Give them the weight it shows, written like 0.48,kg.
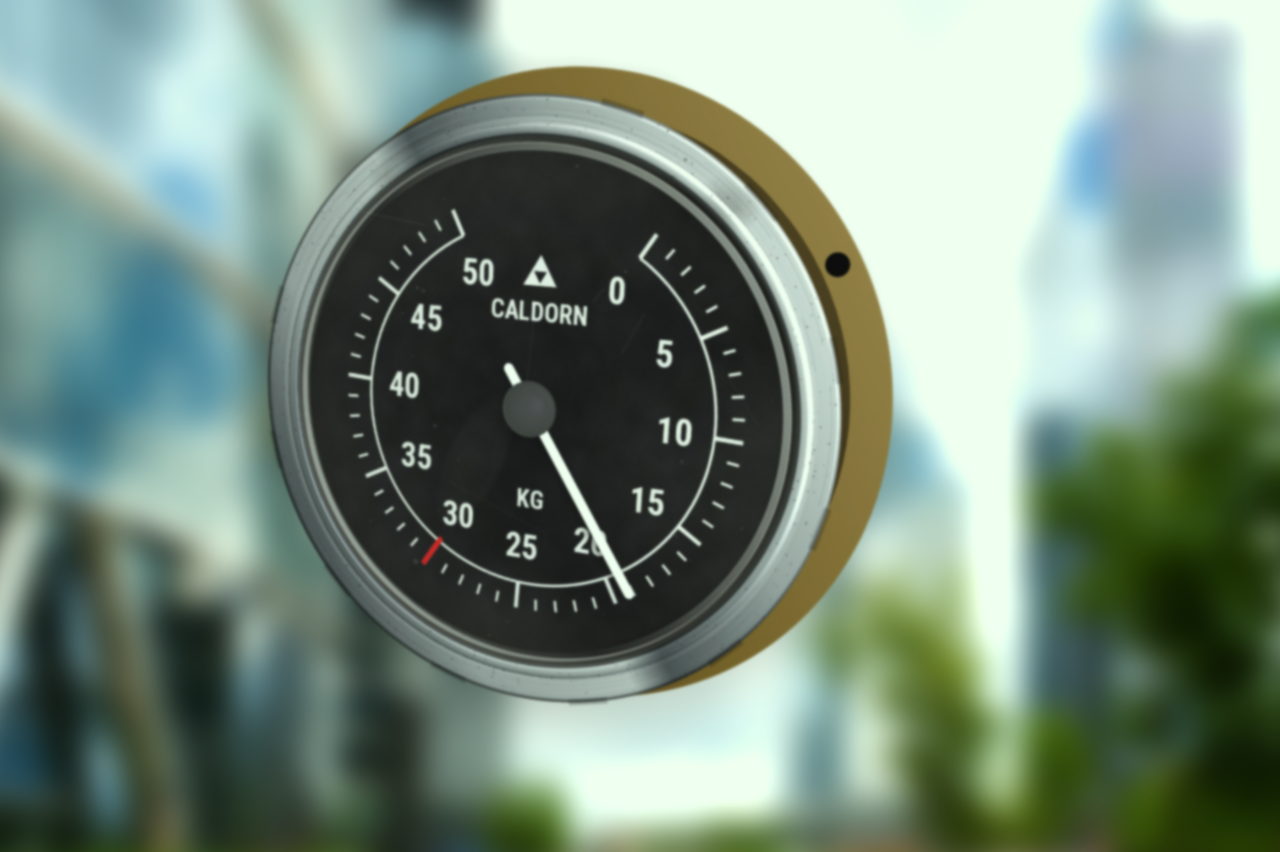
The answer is 19,kg
